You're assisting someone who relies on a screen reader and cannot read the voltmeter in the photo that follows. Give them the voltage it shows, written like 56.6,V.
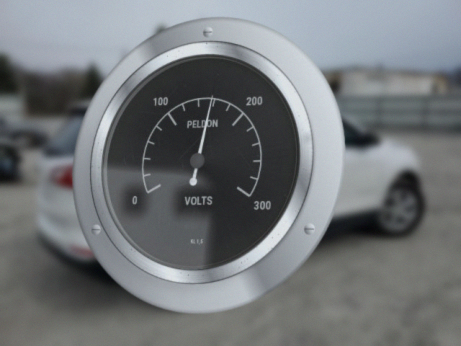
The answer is 160,V
